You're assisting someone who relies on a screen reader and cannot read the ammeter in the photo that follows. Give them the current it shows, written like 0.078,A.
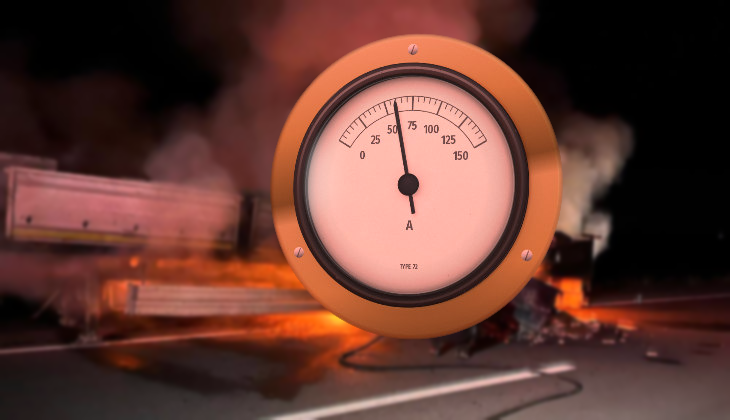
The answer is 60,A
